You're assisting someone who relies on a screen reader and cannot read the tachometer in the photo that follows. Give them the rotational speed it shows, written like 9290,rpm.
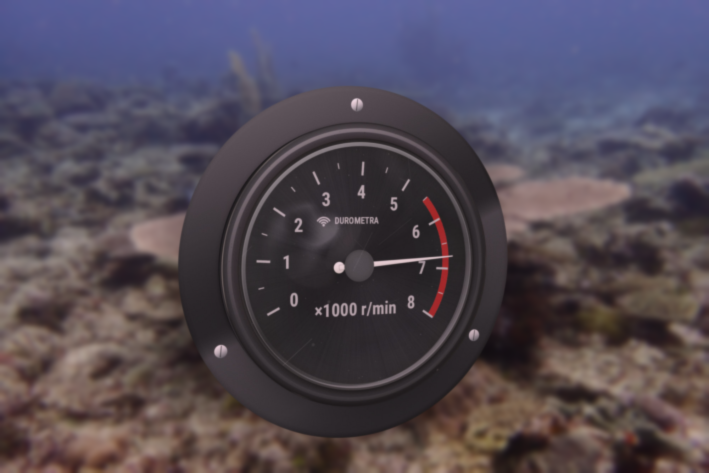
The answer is 6750,rpm
